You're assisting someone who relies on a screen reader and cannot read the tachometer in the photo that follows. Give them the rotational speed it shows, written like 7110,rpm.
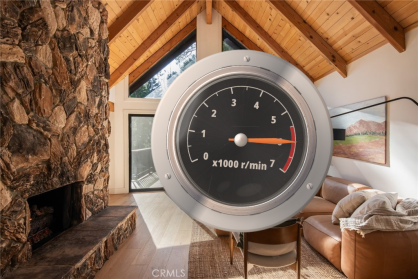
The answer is 6000,rpm
